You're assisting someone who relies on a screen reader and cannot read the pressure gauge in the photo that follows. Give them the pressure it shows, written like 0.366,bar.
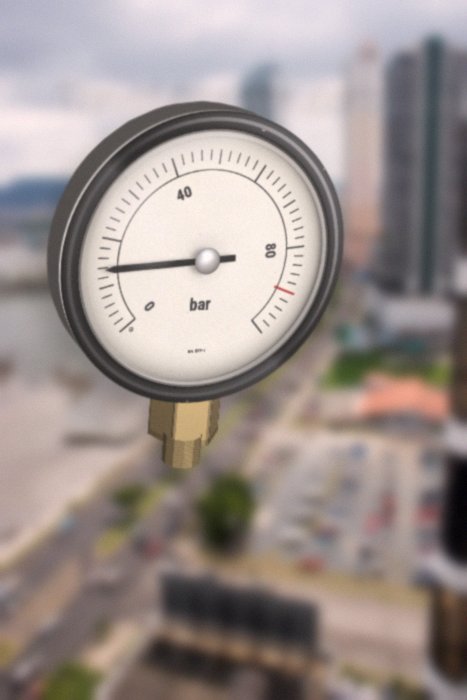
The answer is 14,bar
